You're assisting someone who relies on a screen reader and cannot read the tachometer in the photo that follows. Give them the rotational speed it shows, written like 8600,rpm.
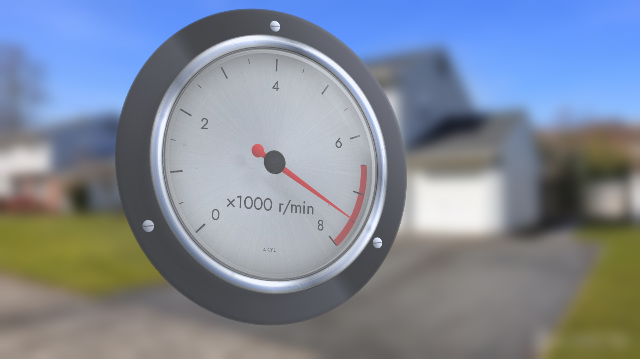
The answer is 7500,rpm
